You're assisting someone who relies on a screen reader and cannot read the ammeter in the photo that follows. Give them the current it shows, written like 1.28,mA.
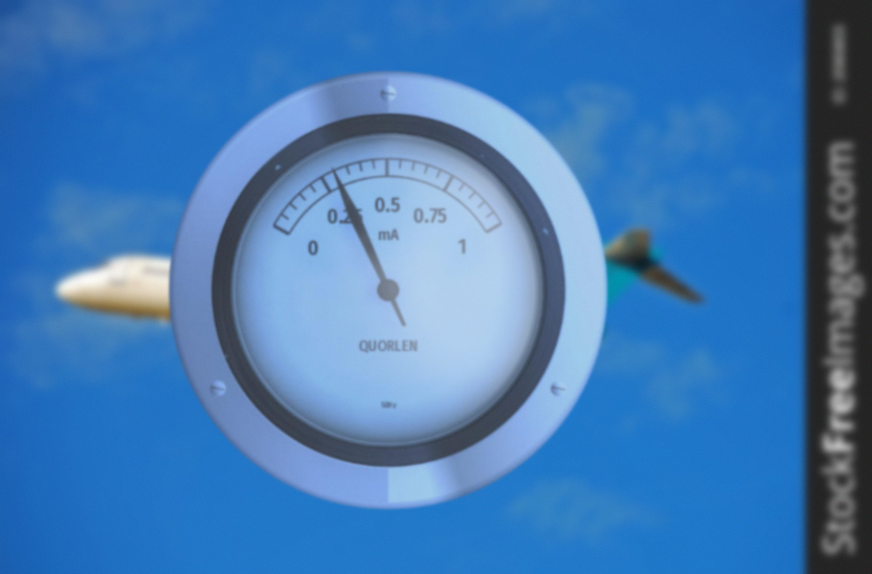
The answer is 0.3,mA
